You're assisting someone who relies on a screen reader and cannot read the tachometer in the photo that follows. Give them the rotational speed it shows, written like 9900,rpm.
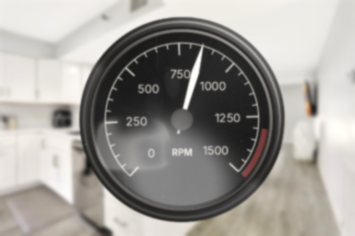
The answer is 850,rpm
